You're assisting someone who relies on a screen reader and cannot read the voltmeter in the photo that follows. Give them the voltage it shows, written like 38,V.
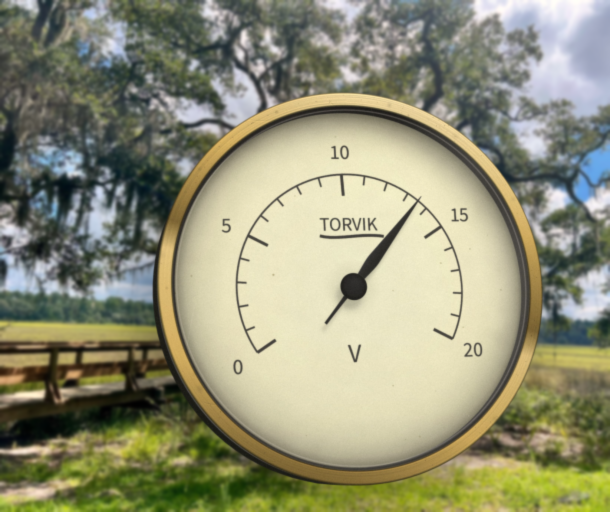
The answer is 13.5,V
